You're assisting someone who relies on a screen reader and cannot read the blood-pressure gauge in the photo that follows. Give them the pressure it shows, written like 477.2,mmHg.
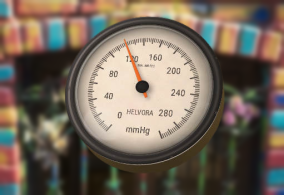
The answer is 120,mmHg
